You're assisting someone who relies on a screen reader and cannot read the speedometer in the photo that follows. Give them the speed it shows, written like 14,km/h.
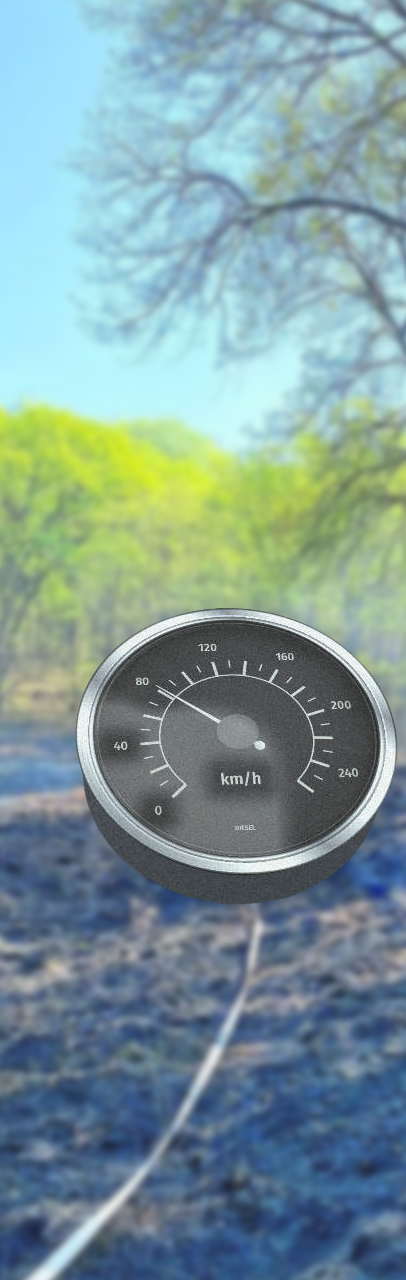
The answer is 80,km/h
